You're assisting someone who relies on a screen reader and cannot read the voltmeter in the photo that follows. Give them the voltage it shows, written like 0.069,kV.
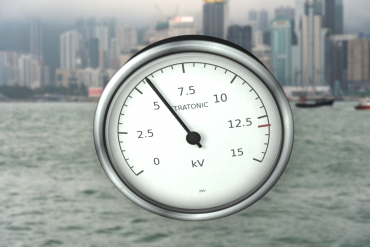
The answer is 5.75,kV
